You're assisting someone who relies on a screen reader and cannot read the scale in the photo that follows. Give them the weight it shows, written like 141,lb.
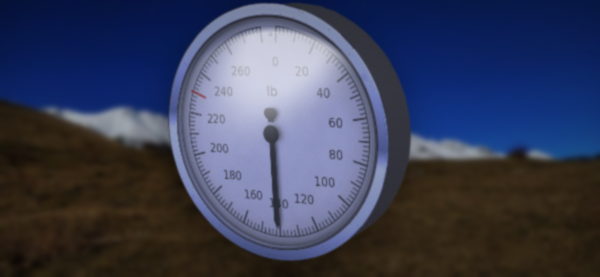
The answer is 140,lb
